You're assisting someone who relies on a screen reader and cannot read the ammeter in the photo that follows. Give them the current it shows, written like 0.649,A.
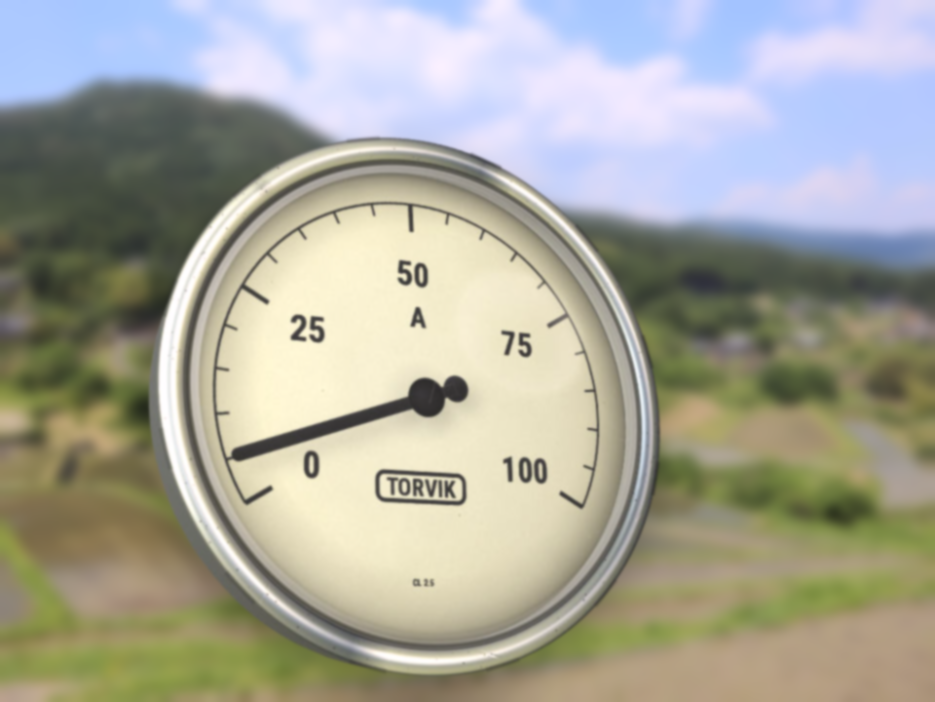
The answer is 5,A
